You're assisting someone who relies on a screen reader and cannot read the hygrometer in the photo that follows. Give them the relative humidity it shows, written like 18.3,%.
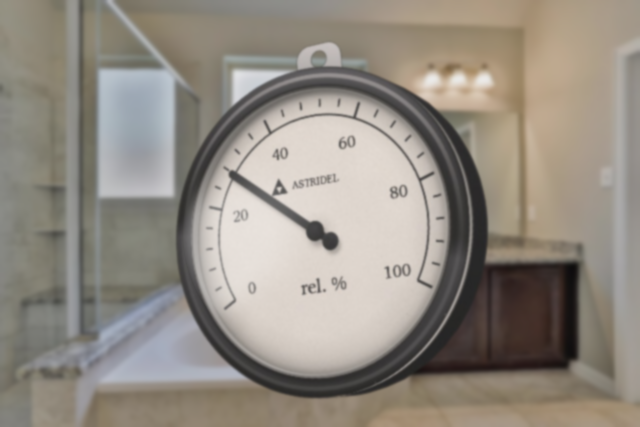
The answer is 28,%
